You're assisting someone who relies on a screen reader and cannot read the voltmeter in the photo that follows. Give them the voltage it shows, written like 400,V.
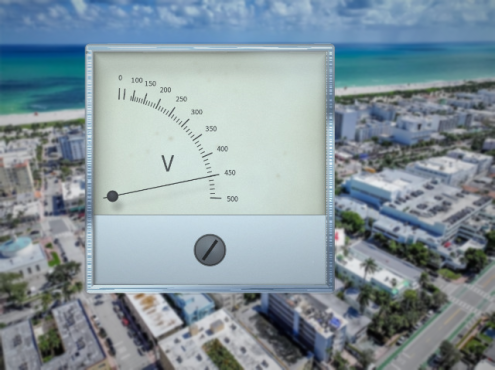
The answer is 450,V
